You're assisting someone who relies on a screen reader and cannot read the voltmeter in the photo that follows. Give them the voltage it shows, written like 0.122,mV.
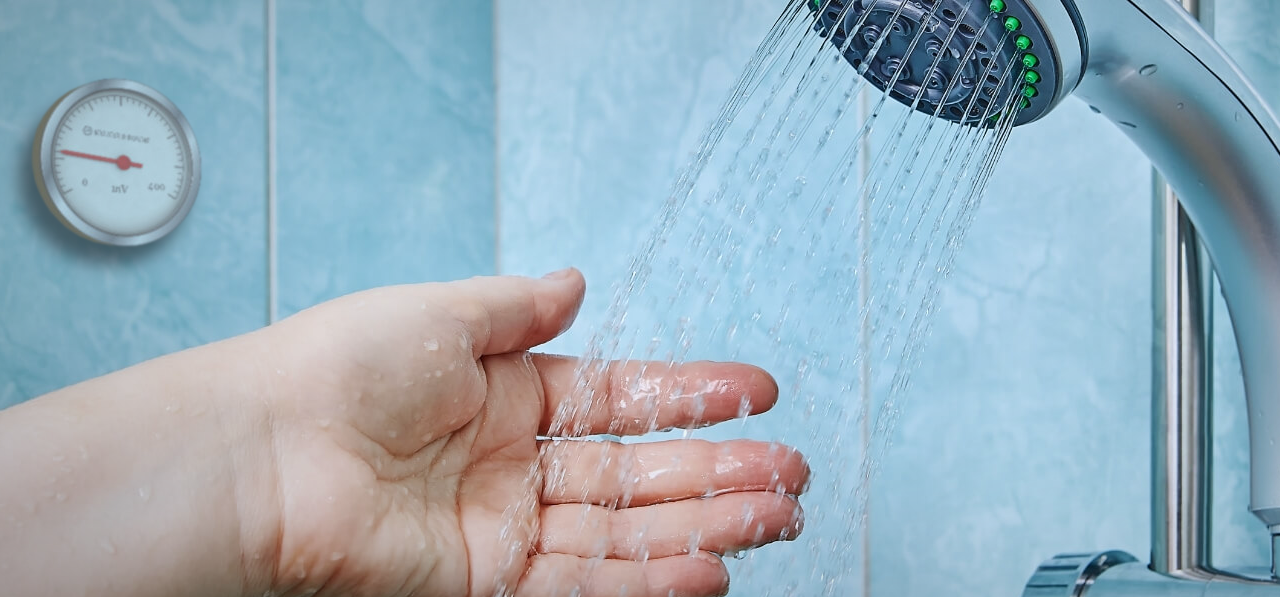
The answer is 60,mV
